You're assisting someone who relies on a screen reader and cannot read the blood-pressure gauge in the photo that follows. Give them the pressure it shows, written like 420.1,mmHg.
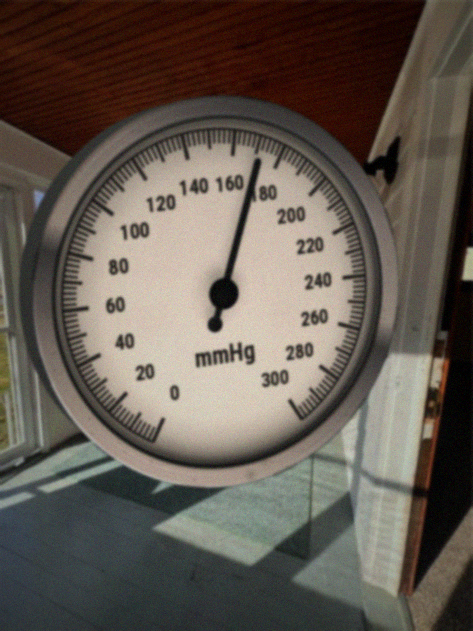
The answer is 170,mmHg
